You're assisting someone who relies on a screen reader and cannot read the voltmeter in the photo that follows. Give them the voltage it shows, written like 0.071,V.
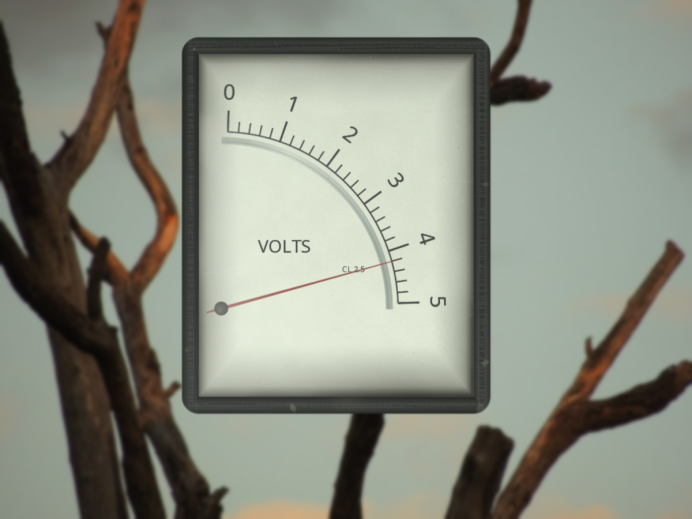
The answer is 4.2,V
